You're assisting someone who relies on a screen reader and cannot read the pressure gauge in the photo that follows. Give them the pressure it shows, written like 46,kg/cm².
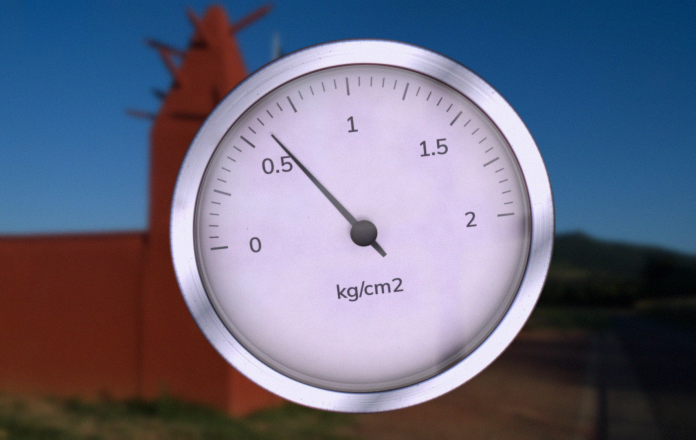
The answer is 0.6,kg/cm²
